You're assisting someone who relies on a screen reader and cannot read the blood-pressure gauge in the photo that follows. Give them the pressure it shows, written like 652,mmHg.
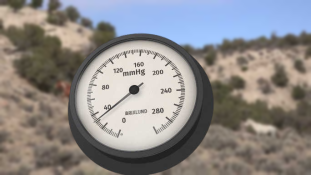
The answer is 30,mmHg
